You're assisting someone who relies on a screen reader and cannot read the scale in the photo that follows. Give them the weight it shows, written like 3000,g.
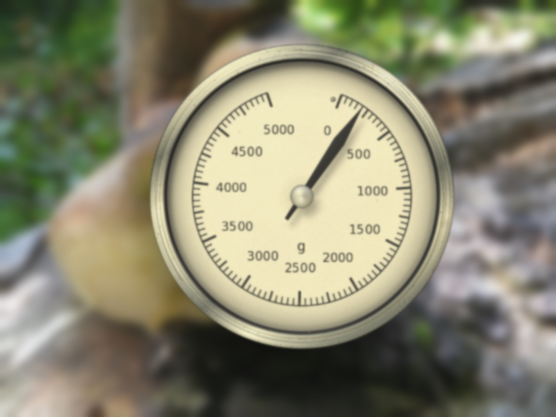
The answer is 200,g
